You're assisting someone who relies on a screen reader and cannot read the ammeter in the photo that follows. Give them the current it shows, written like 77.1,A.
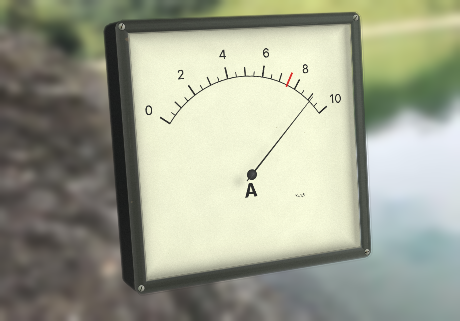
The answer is 9,A
